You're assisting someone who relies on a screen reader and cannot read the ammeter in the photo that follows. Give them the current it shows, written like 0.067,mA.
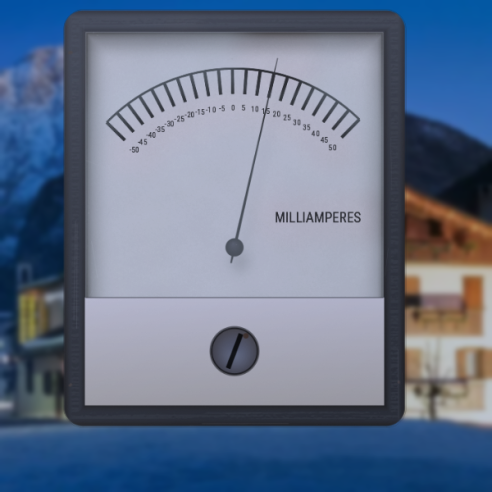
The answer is 15,mA
